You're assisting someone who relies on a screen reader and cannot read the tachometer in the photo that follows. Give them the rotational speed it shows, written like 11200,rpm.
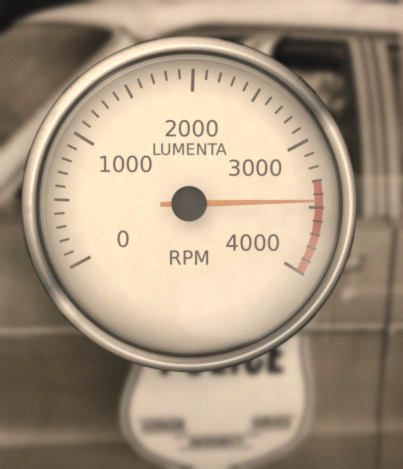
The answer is 3450,rpm
